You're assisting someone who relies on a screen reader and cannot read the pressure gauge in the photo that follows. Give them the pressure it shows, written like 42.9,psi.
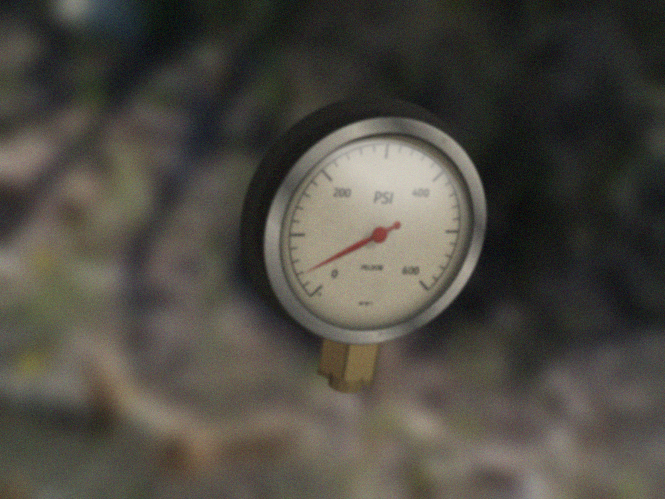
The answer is 40,psi
